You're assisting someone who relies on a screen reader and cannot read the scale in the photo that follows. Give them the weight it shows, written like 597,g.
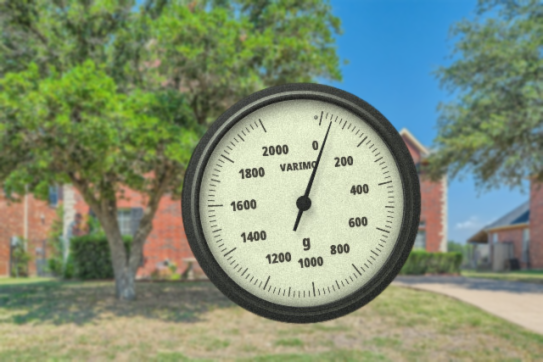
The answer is 40,g
